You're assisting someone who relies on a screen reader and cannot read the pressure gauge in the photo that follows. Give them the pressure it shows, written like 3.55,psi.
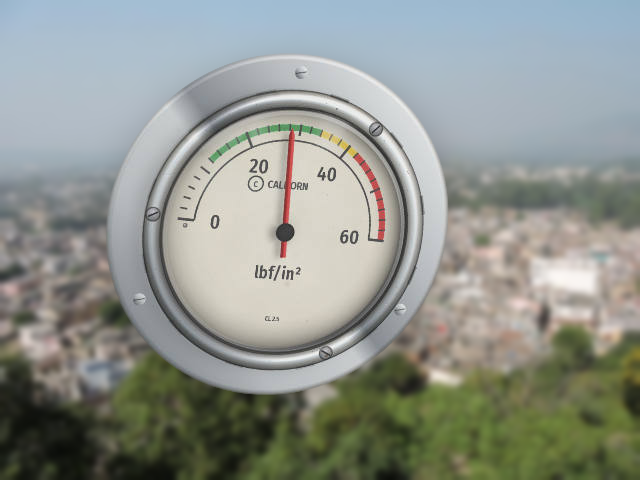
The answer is 28,psi
